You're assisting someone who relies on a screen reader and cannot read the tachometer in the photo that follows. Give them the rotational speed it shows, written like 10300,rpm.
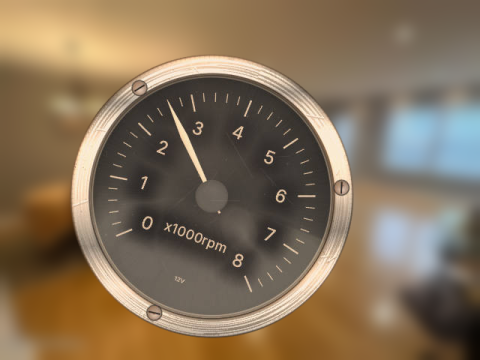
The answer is 2600,rpm
